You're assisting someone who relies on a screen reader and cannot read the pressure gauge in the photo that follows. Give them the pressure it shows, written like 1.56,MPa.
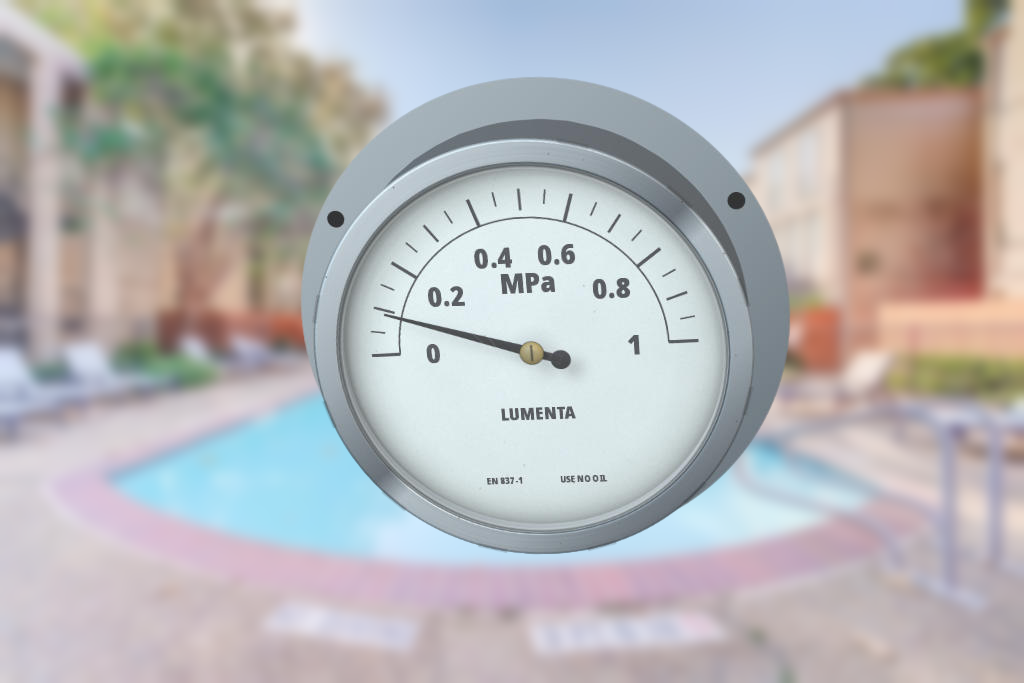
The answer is 0.1,MPa
